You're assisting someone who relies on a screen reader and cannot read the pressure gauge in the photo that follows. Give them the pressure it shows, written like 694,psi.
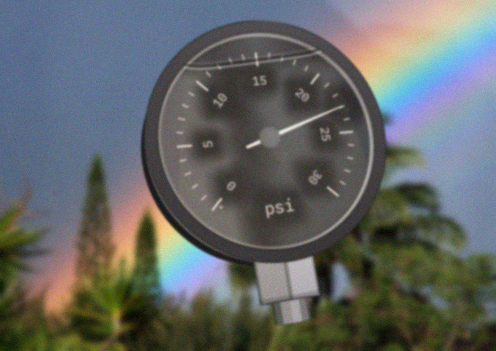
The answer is 23,psi
